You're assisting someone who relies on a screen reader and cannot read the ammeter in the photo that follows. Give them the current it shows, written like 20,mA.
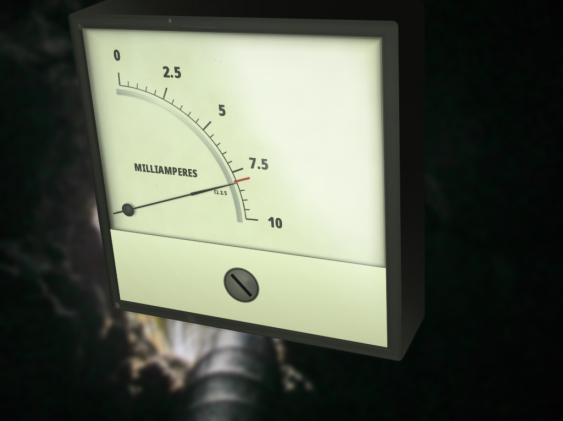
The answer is 8,mA
